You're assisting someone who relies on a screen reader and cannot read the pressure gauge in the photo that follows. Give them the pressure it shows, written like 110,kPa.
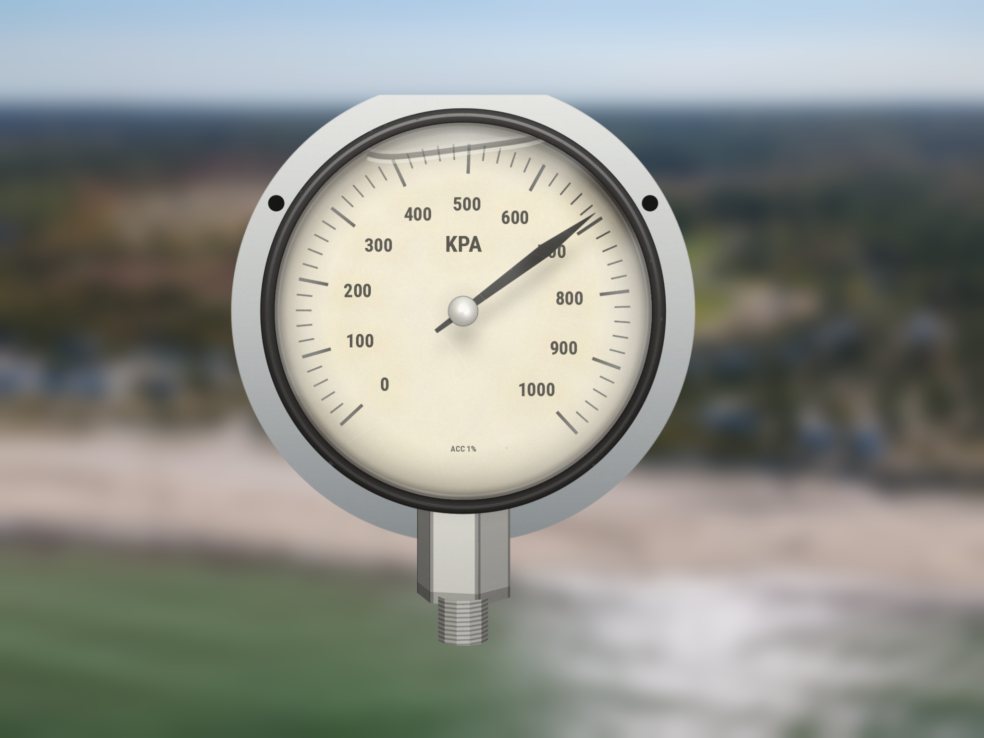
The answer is 690,kPa
